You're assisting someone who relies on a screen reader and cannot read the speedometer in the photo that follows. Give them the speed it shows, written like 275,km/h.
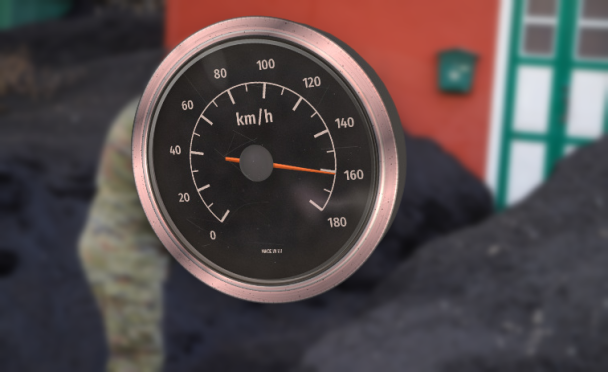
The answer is 160,km/h
